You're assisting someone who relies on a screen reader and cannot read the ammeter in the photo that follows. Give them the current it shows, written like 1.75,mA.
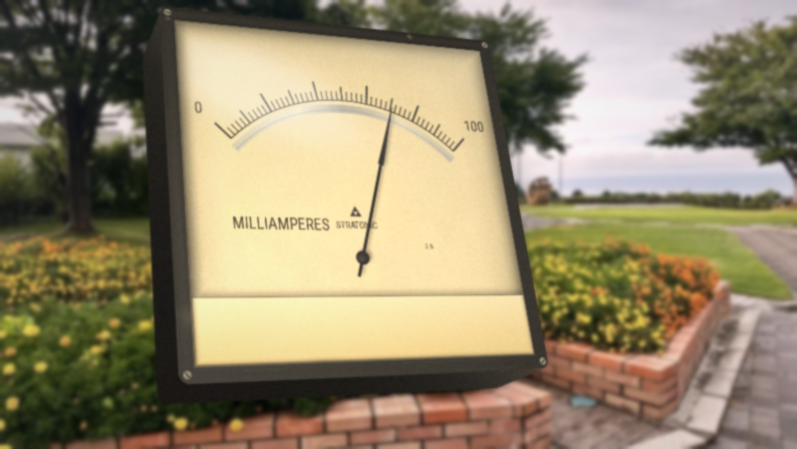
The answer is 70,mA
